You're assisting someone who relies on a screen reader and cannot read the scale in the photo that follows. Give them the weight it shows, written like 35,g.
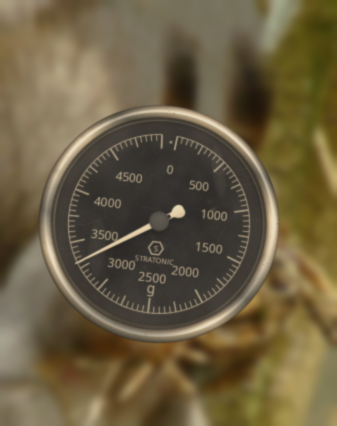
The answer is 3300,g
